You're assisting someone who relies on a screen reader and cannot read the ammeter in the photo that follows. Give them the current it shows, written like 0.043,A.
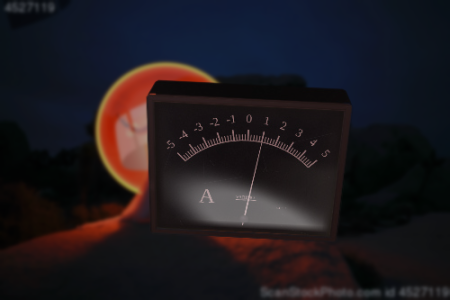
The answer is 1,A
